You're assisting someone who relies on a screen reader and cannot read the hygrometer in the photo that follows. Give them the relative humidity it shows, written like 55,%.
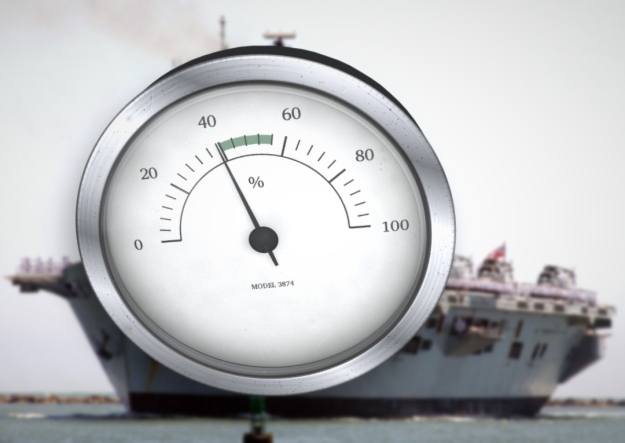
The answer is 40,%
